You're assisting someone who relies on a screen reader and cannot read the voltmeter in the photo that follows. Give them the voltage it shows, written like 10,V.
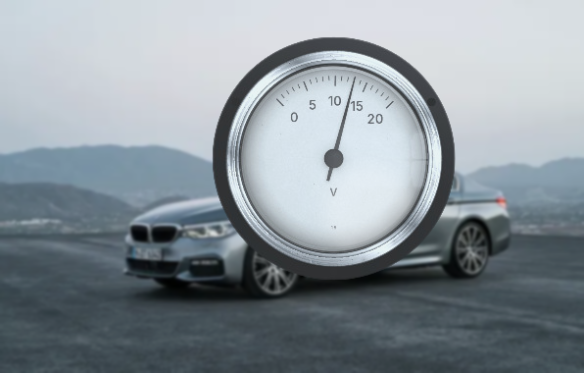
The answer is 13,V
